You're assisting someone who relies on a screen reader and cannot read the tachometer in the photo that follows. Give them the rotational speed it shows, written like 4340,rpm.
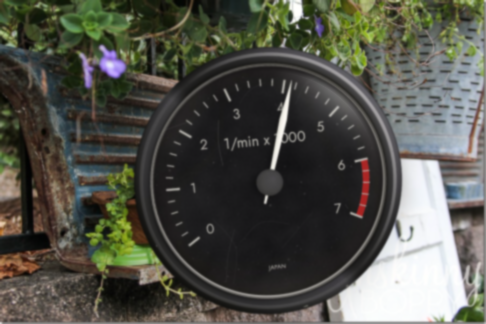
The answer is 4100,rpm
